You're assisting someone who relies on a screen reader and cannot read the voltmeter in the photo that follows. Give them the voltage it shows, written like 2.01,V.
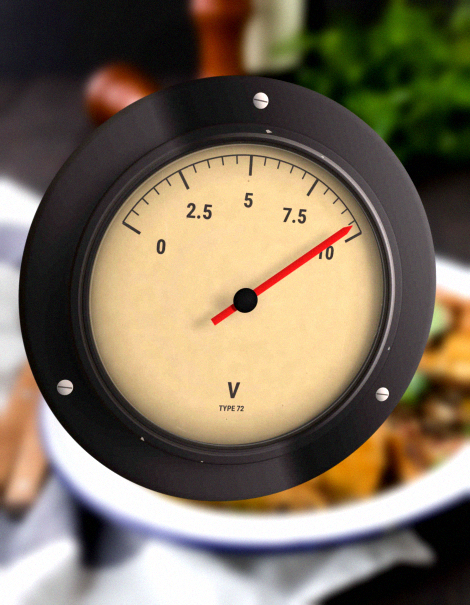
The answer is 9.5,V
